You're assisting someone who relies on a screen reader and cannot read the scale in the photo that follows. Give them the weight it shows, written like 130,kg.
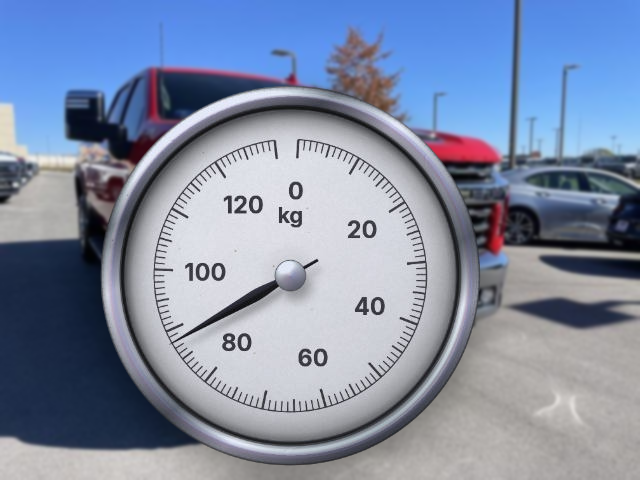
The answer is 88,kg
